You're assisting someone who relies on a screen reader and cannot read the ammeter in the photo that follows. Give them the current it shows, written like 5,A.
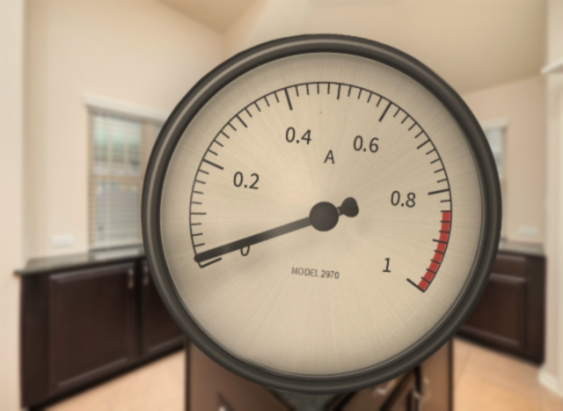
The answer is 0.02,A
